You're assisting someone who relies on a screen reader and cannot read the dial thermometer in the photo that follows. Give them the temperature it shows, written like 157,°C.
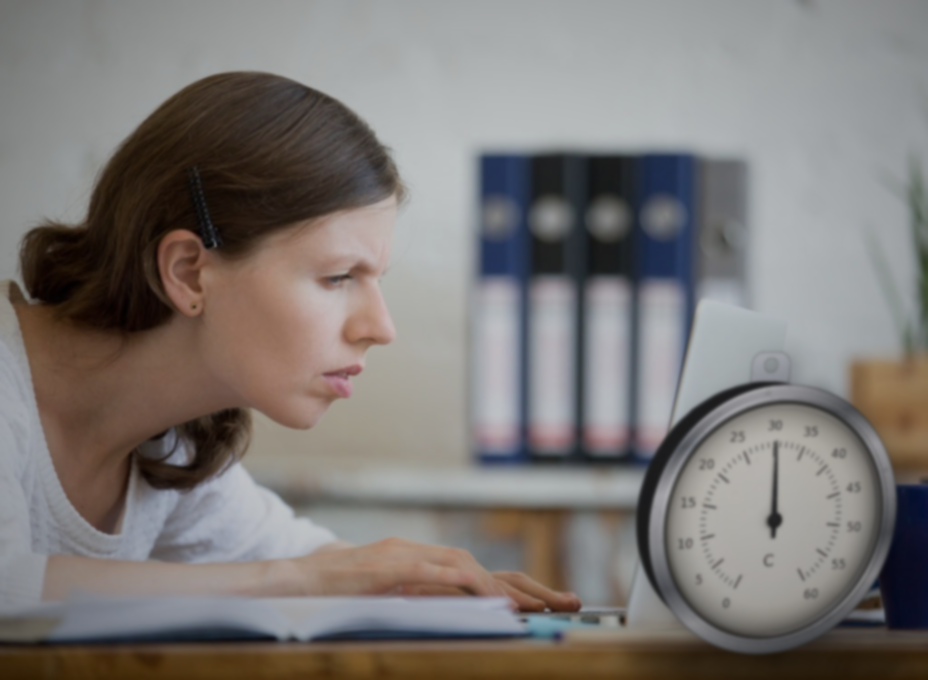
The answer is 30,°C
